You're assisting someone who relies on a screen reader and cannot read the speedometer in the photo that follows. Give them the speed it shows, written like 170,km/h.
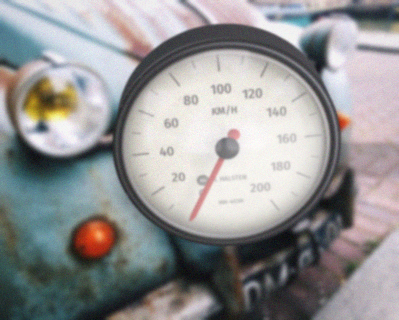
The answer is 0,km/h
